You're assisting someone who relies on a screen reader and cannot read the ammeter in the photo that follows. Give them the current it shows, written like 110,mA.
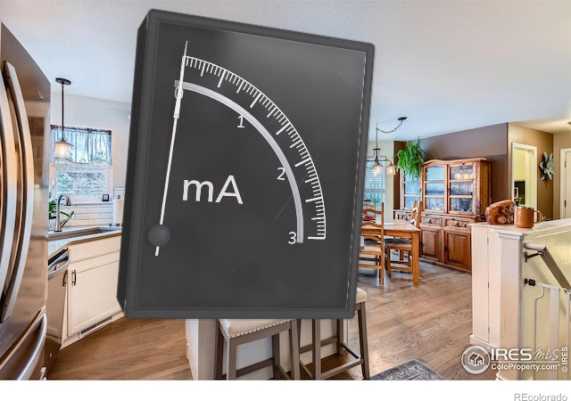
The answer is 0,mA
